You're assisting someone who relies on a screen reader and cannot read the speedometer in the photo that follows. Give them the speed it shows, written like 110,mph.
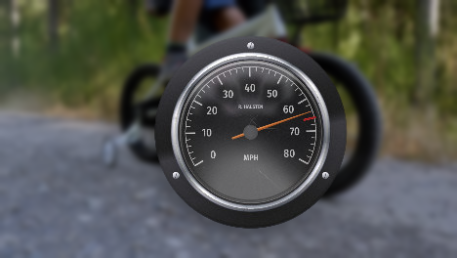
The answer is 64,mph
